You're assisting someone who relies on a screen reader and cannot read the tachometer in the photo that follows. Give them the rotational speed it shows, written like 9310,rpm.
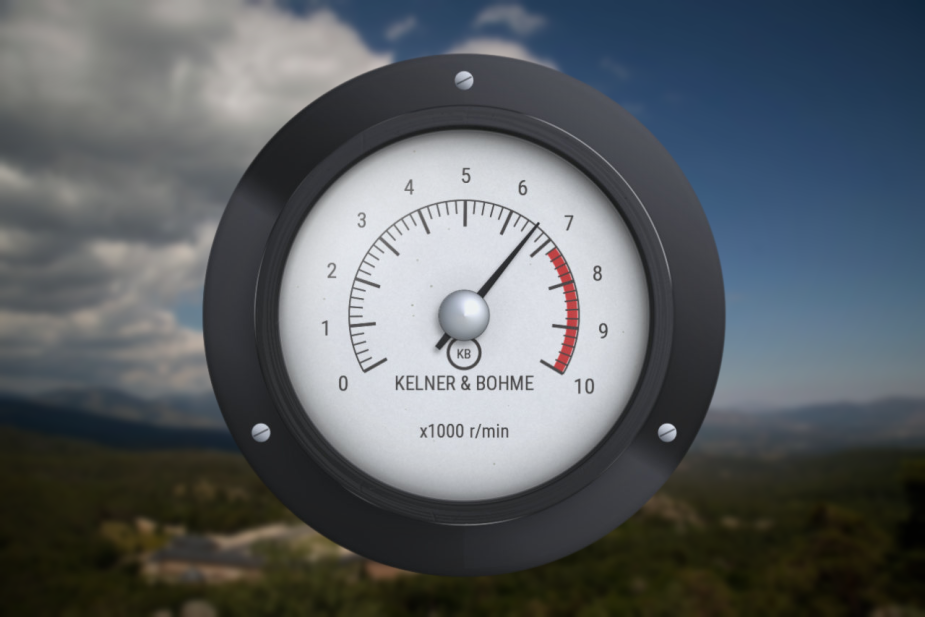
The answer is 6600,rpm
